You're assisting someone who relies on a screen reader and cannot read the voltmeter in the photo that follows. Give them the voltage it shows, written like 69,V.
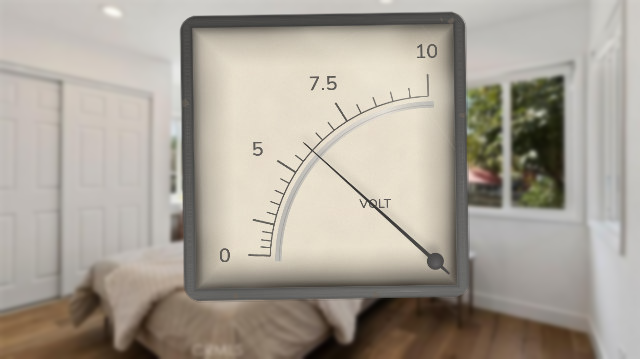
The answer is 6,V
